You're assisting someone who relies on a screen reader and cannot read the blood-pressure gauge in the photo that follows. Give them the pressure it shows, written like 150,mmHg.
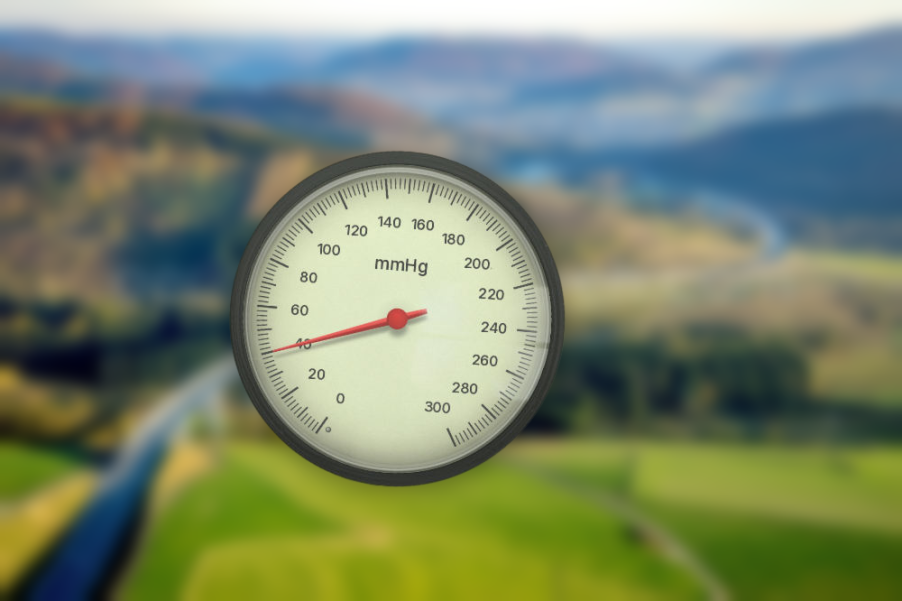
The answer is 40,mmHg
